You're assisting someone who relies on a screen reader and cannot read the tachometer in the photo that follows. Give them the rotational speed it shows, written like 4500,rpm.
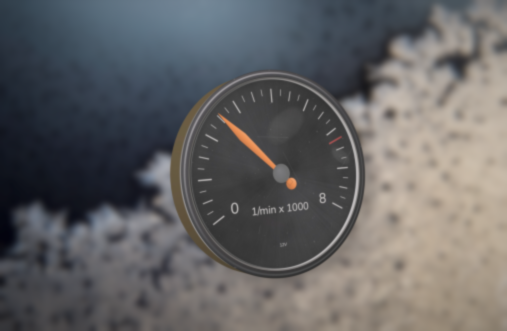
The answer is 2500,rpm
